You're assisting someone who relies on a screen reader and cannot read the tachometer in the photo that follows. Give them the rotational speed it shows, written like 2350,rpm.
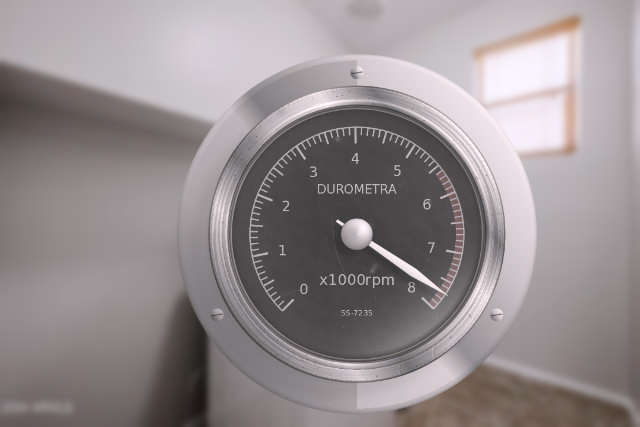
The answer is 7700,rpm
